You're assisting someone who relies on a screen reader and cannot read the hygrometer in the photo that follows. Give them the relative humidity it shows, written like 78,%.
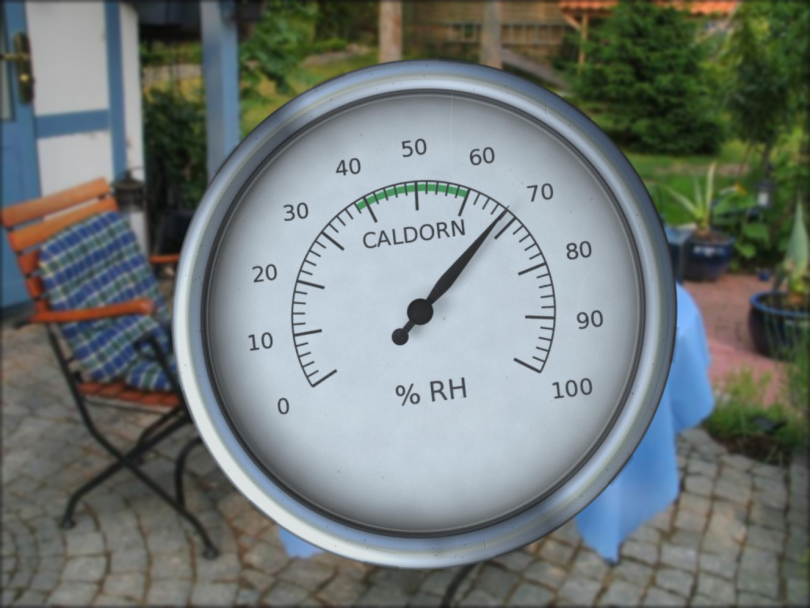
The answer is 68,%
